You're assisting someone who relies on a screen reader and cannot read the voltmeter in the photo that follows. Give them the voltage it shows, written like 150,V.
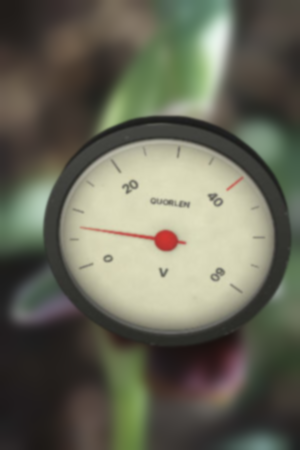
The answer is 7.5,V
